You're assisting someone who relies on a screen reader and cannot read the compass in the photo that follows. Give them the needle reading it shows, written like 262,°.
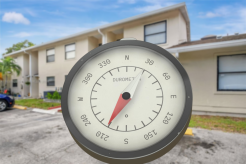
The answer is 210,°
